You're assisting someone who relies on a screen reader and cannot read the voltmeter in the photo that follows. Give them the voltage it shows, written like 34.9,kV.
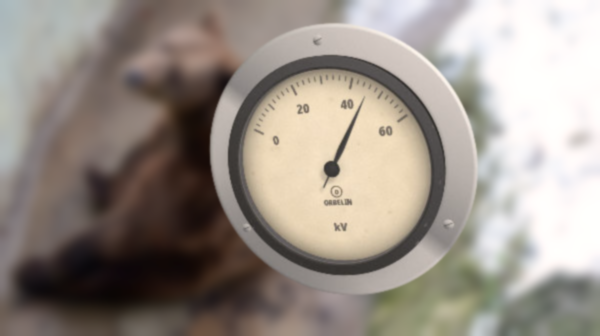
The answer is 46,kV
